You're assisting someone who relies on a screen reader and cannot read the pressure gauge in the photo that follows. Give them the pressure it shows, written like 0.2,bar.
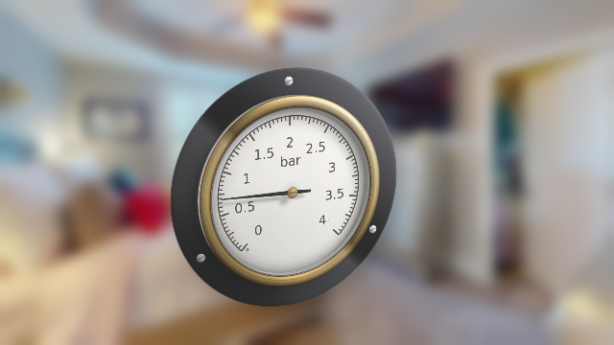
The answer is 0.7,bar
